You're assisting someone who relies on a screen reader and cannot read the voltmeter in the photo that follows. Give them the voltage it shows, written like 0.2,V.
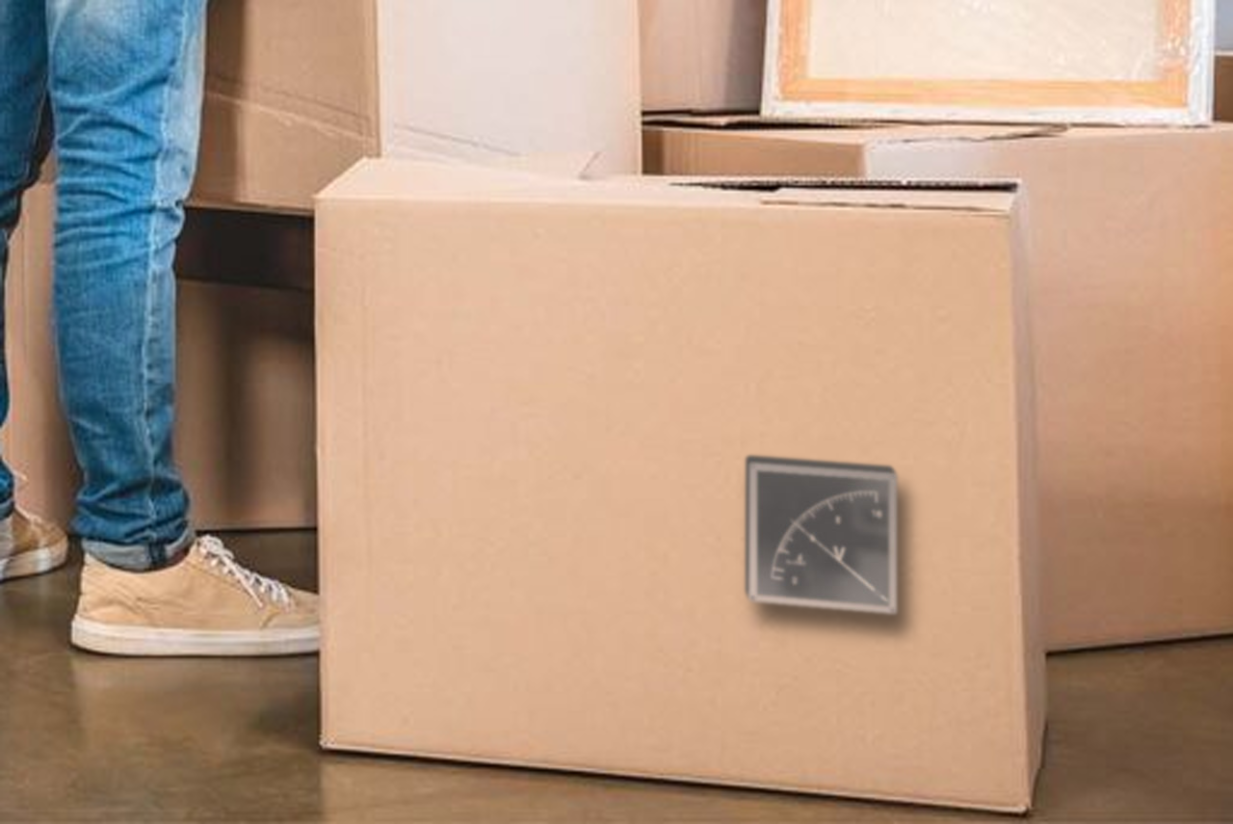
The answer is 6,V
